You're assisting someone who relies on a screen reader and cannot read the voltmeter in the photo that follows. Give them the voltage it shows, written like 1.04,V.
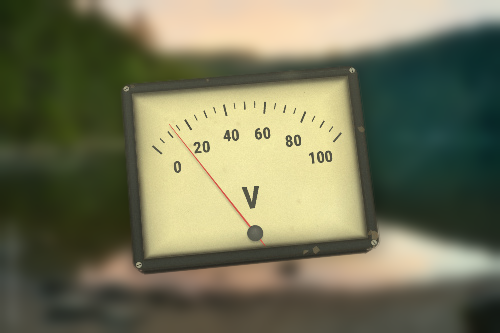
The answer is 12.5,V
